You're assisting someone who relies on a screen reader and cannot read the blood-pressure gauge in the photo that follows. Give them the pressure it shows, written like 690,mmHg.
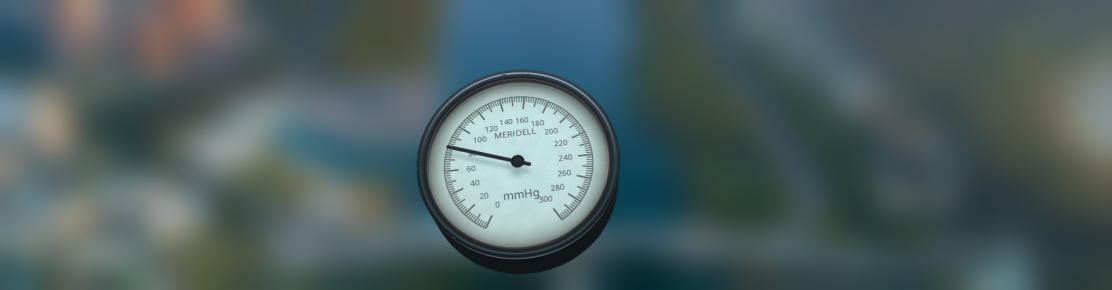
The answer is 80,mmHg
